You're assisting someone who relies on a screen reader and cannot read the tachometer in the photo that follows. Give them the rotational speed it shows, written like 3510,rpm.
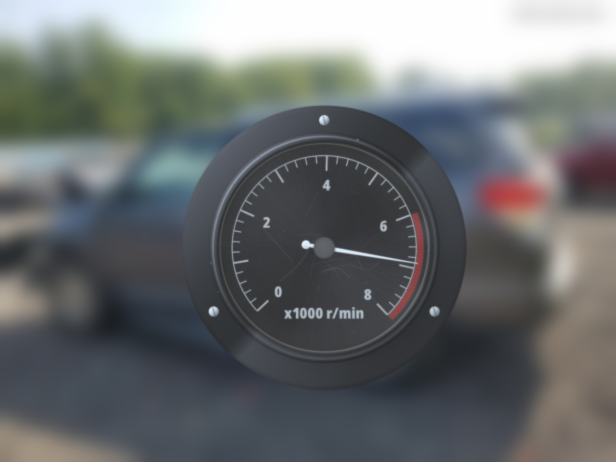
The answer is 6900,rpm
